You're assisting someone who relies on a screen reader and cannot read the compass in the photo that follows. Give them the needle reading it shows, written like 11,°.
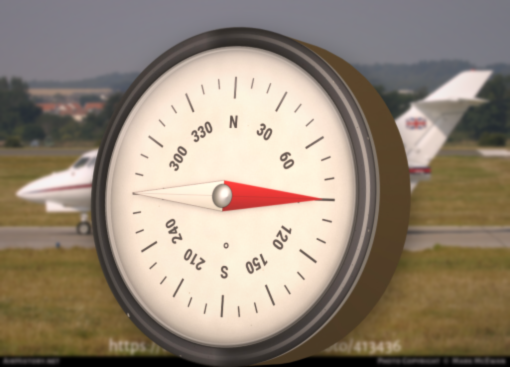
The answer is 90,°
